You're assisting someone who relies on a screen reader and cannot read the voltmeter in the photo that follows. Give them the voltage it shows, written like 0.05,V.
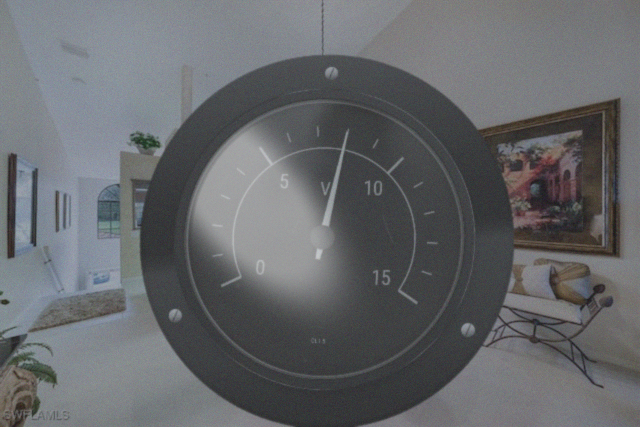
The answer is 8,V
